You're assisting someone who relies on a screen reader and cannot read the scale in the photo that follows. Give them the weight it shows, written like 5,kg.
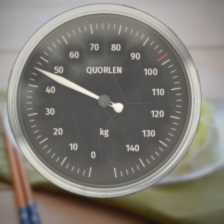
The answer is 46,kg
